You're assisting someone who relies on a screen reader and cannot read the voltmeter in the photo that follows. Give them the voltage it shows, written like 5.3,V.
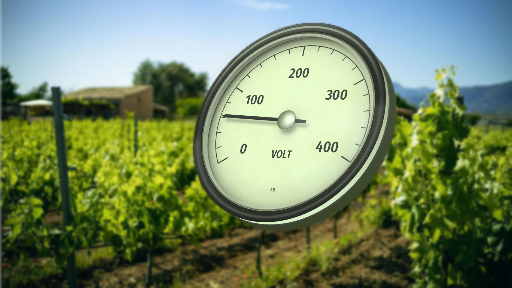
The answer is 60,V
